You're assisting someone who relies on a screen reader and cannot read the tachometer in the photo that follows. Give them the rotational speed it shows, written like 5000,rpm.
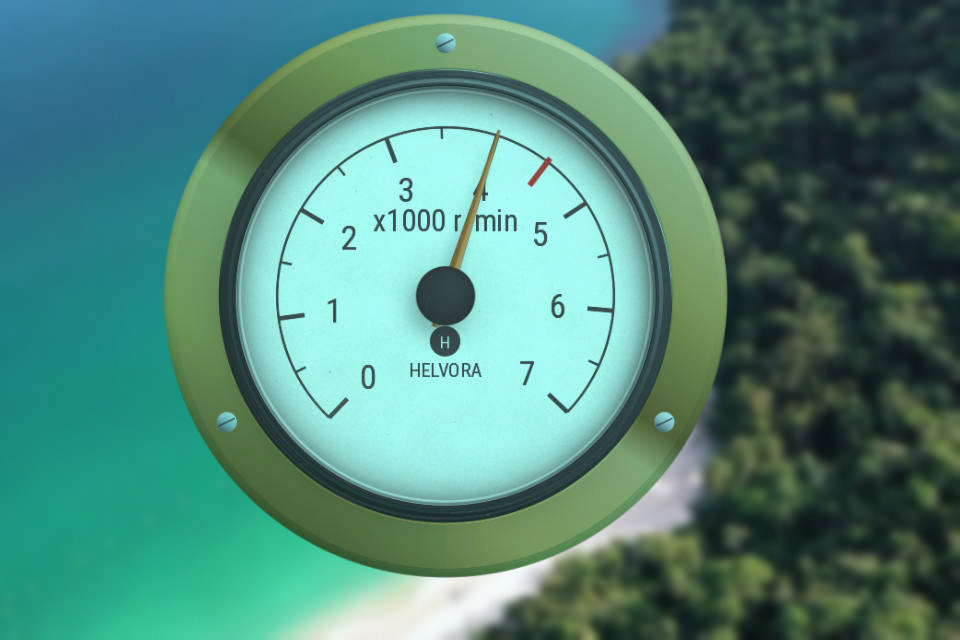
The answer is 4000,rpm
